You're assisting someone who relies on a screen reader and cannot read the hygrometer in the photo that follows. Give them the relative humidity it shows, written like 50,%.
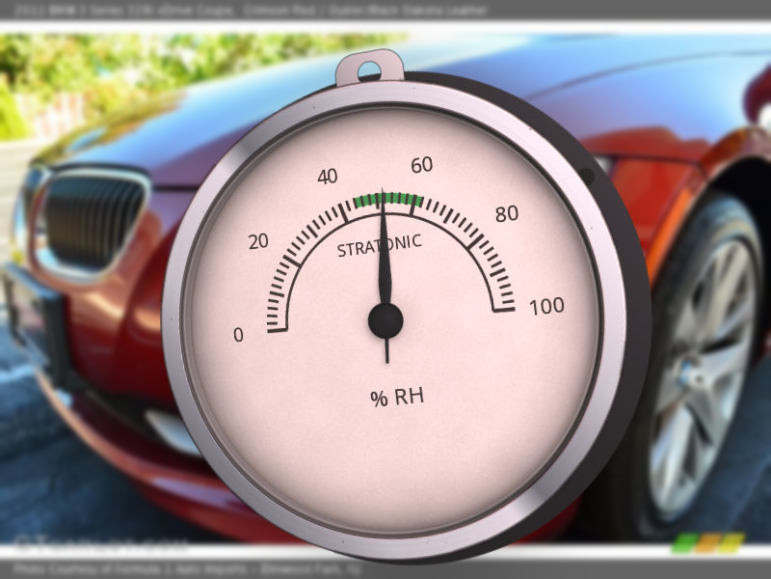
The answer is 52,%
